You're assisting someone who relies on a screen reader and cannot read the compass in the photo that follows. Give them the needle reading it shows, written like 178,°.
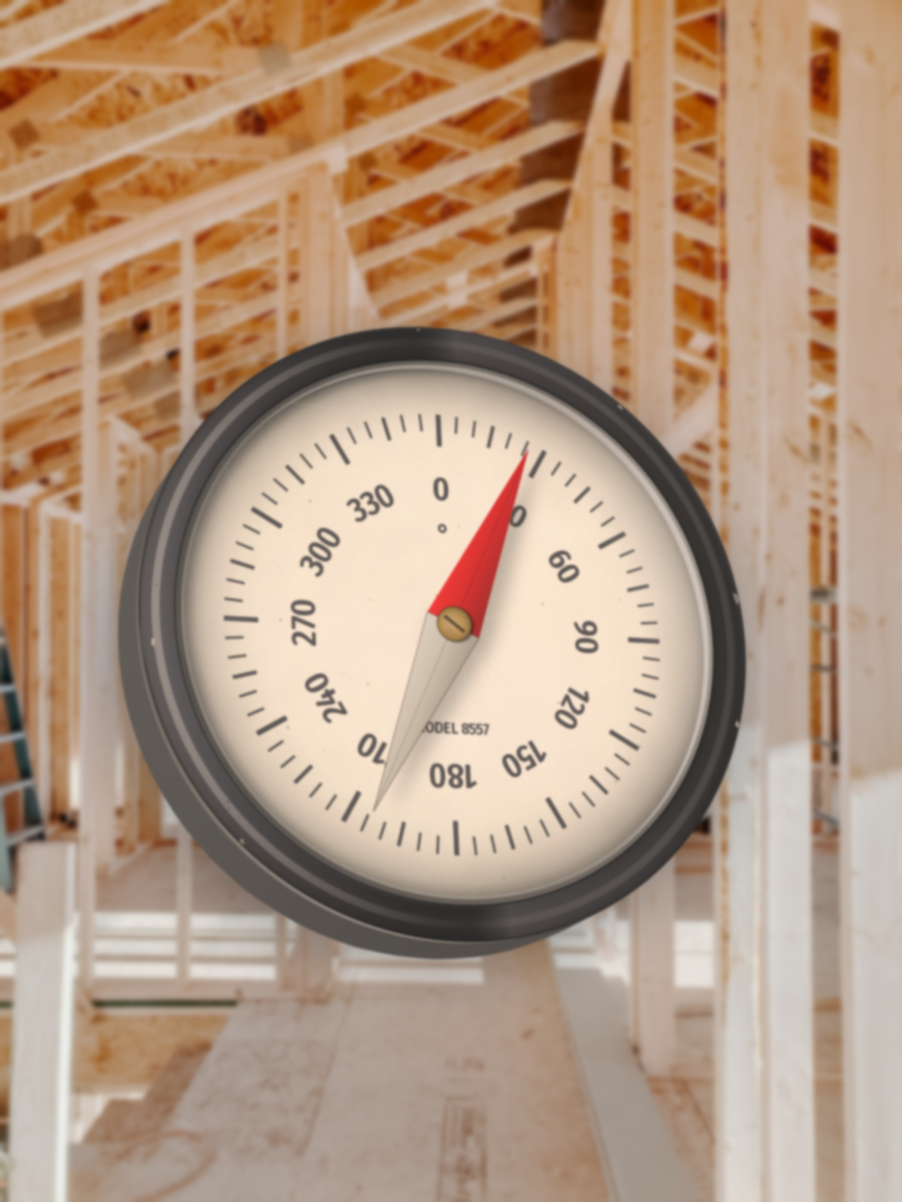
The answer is 25,°
